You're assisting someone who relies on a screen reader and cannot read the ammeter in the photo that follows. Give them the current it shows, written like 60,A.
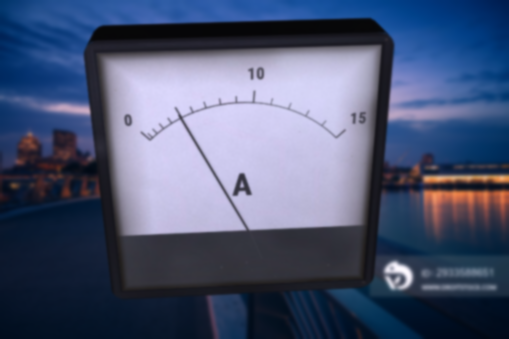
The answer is 5,A
